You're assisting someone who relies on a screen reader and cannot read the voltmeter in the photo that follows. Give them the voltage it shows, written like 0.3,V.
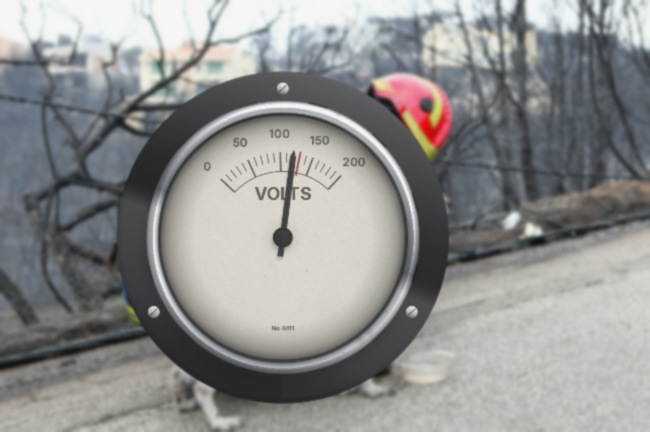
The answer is 120,V
